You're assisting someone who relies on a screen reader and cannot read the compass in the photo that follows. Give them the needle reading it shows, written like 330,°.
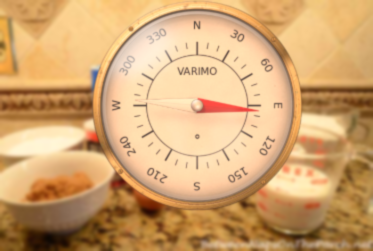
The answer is 95,°
